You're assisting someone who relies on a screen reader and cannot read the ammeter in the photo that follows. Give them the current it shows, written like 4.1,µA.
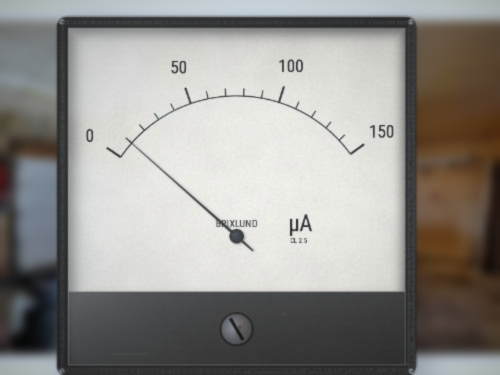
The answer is 10,µA
